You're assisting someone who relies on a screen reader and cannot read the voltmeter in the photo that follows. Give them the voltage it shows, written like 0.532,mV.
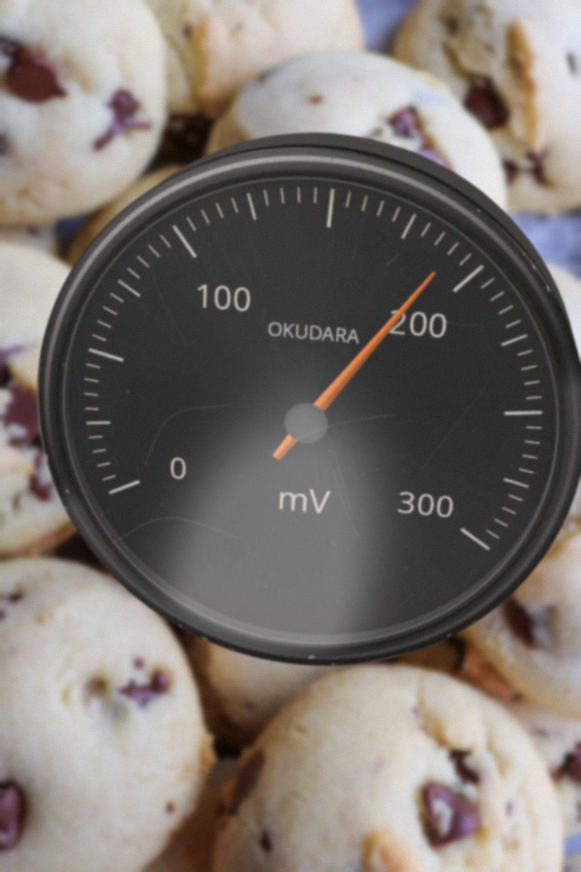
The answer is 190,mV
